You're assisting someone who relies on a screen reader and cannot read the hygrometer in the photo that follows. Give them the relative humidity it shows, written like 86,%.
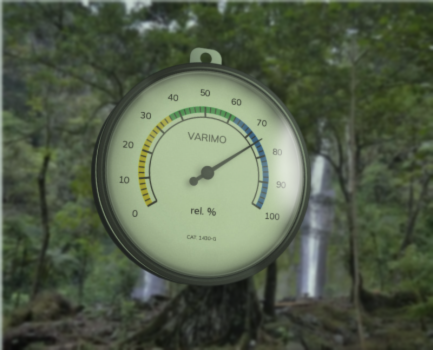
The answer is 74,%
